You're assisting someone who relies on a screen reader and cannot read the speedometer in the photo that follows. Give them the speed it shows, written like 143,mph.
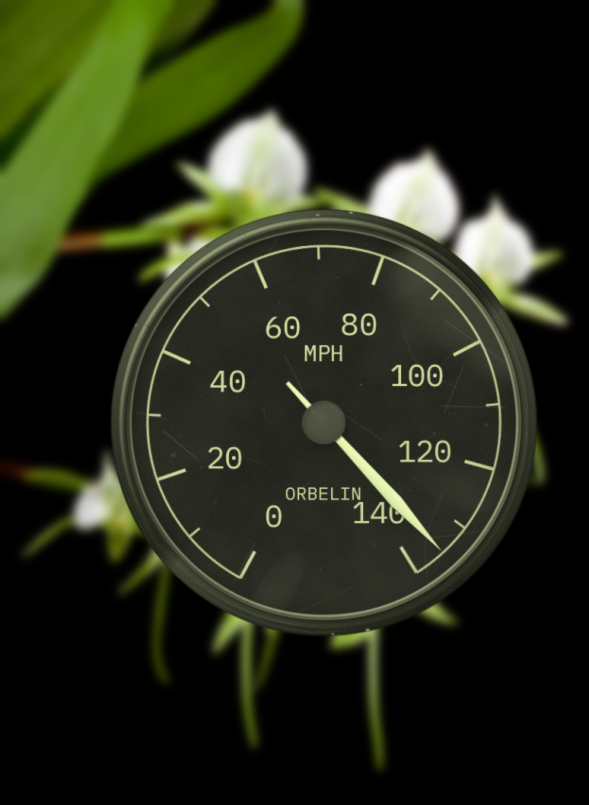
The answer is 135,mph
